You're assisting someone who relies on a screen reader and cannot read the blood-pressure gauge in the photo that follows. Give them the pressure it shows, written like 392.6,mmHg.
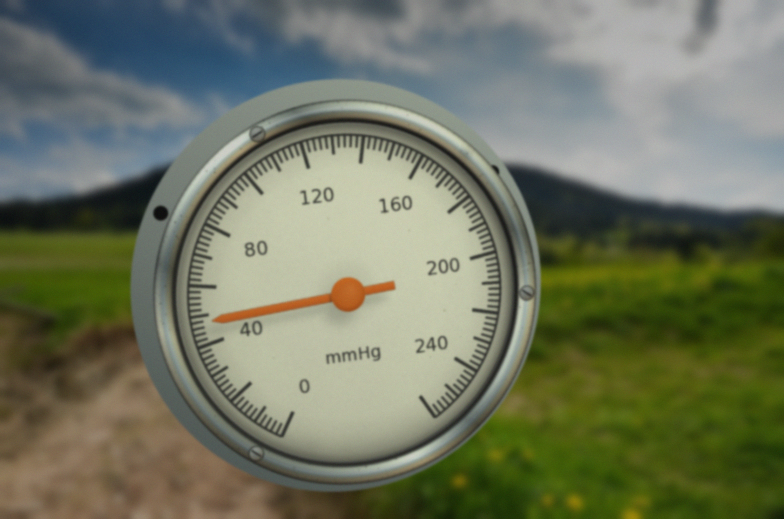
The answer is 48,mmHg
